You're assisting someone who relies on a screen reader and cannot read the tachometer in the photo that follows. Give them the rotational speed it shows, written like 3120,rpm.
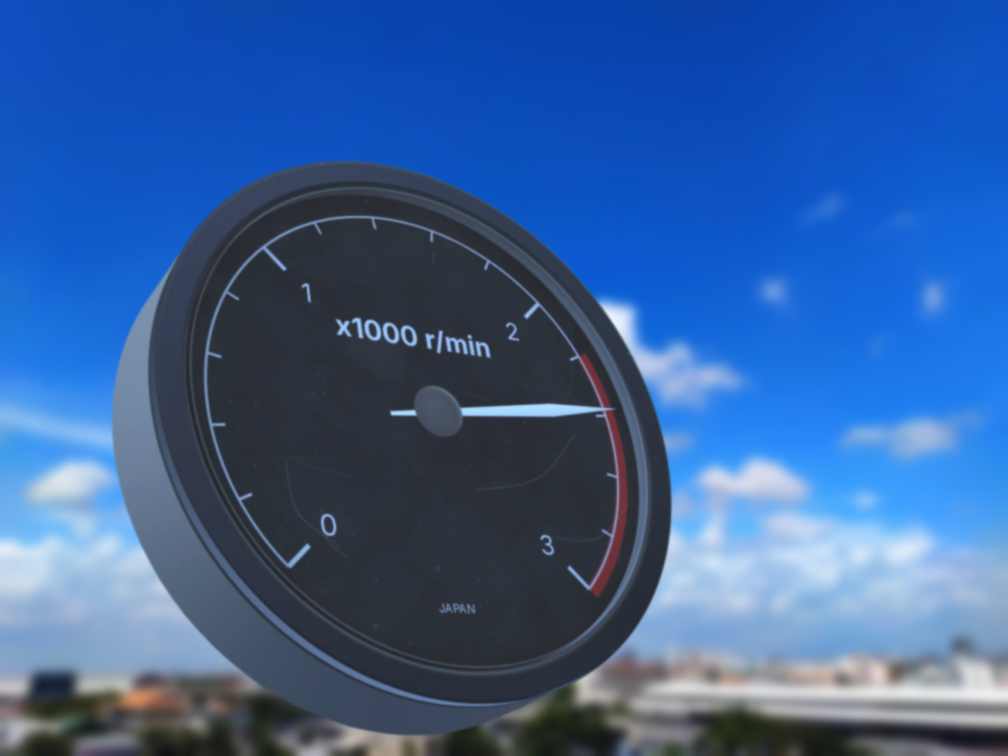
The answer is 2400,rpm
